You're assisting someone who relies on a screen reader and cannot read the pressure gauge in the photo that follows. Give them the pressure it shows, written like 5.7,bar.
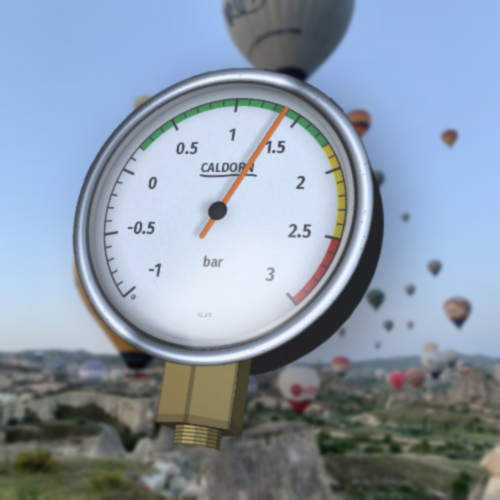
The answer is 1.4,bar
